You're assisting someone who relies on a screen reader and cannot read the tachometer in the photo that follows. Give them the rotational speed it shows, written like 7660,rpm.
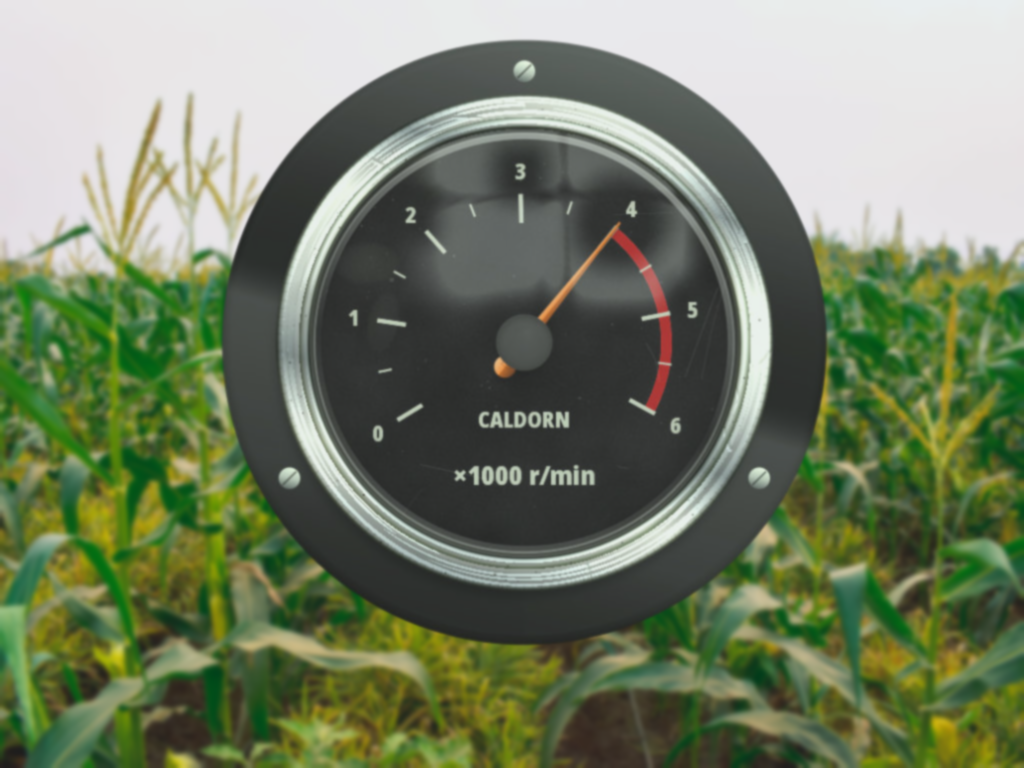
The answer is 4000,rpm
